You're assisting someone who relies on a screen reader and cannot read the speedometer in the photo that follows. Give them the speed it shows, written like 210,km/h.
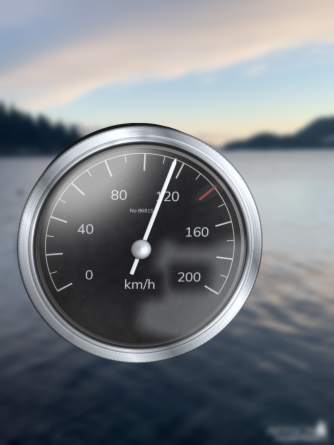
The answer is 115,km/h
